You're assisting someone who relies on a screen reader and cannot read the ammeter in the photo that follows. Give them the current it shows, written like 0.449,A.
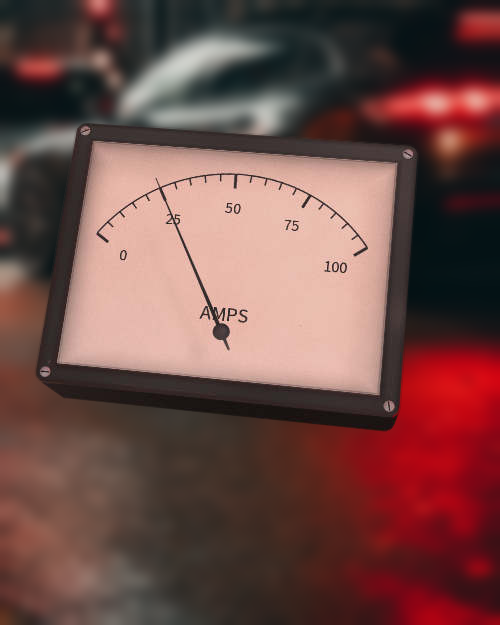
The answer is 25,A
